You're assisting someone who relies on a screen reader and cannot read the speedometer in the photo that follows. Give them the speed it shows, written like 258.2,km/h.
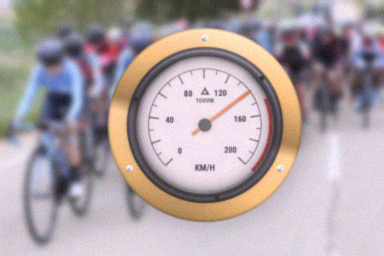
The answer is 140,km/h
